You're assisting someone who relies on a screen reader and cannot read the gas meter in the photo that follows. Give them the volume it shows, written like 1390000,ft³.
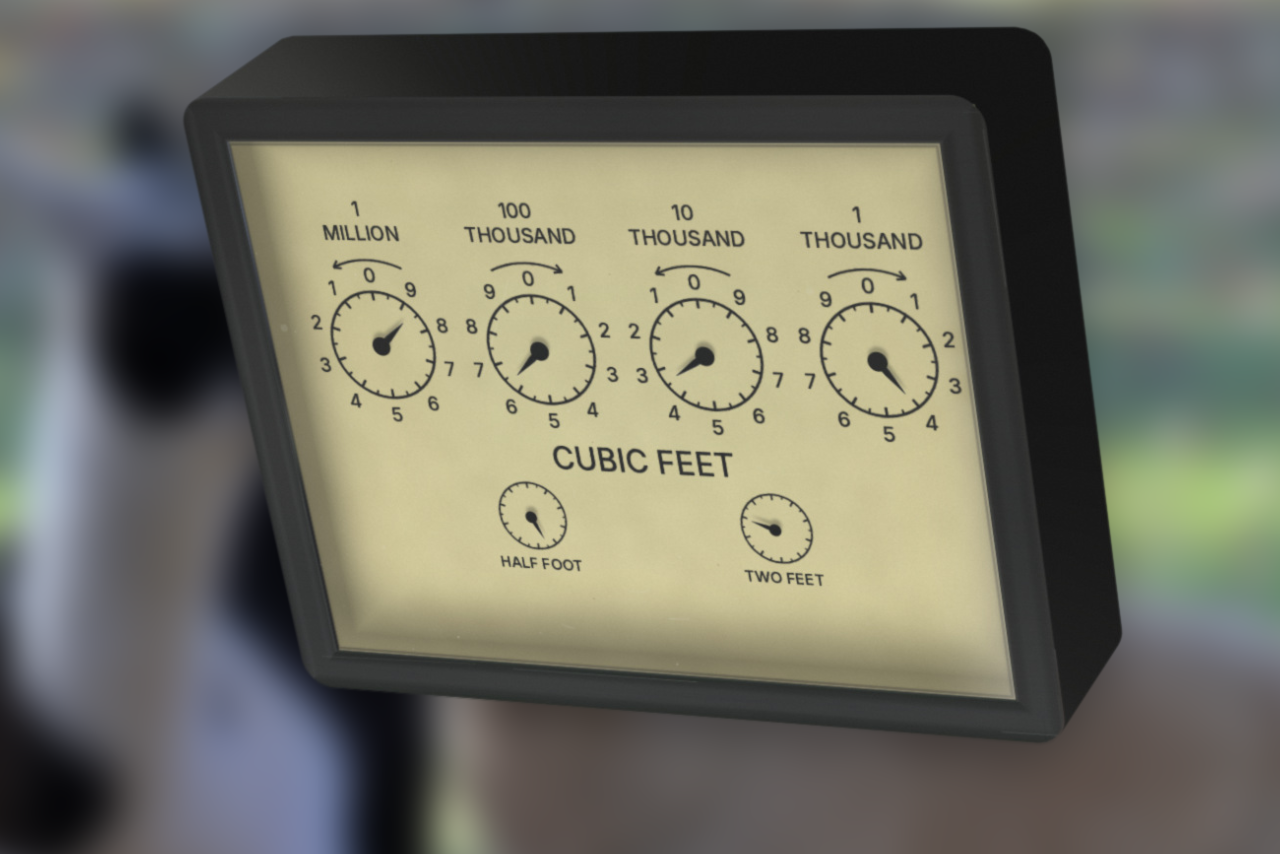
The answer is 863400,ft³
